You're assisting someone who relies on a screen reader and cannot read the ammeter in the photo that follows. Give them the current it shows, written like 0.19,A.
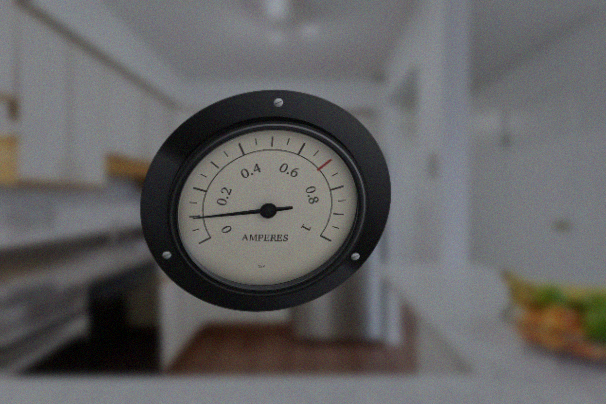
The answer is 0.1,A
